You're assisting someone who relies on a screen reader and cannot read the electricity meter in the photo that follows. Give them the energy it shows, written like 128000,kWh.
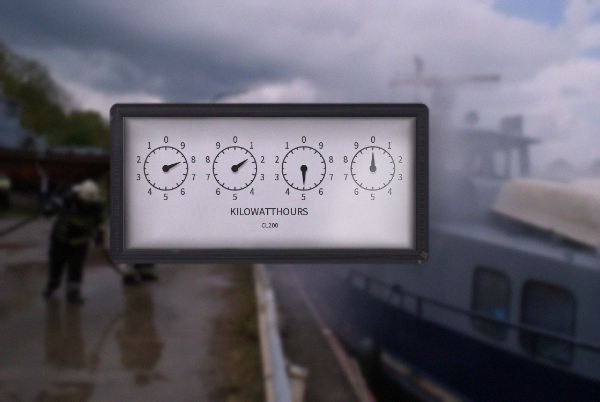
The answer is 8150,kWh
